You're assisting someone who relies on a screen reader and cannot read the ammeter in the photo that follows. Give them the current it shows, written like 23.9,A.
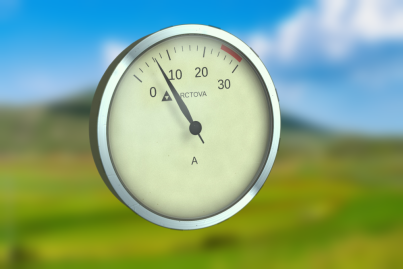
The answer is 6,A
